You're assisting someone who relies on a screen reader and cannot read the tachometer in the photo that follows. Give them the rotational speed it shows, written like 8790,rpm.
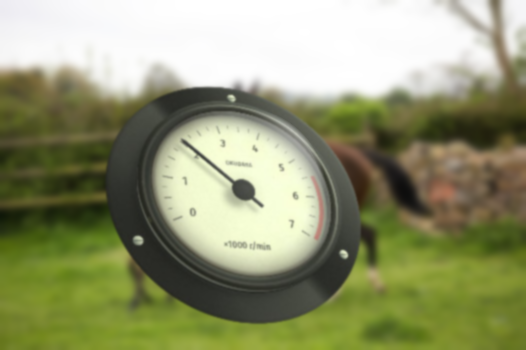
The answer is 2000,rpm
